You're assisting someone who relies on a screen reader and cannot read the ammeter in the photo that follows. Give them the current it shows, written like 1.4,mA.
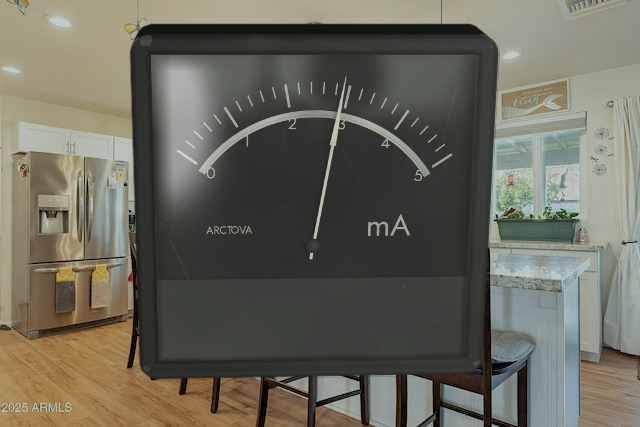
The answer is 2.9,mA
